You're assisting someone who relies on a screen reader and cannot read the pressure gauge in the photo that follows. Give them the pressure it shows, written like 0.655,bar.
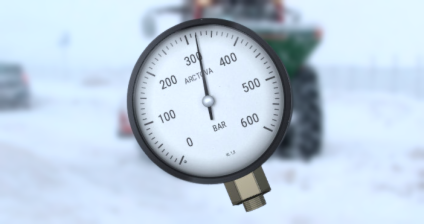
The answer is 320,bar
